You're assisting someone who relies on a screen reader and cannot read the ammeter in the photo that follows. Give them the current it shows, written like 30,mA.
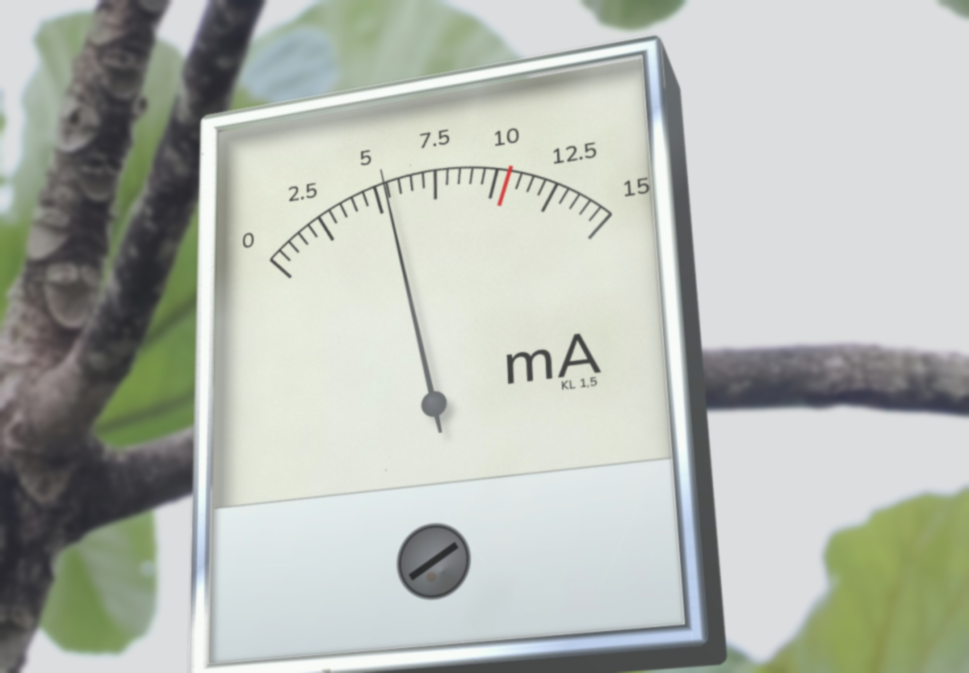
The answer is 5.5,mA
